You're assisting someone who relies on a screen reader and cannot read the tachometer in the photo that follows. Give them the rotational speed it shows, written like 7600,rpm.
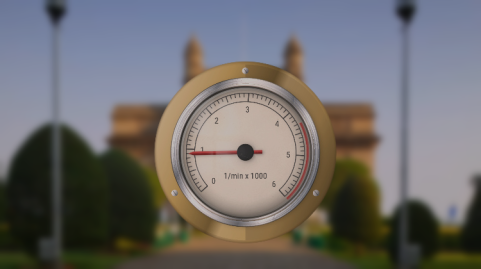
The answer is 900,rpm
